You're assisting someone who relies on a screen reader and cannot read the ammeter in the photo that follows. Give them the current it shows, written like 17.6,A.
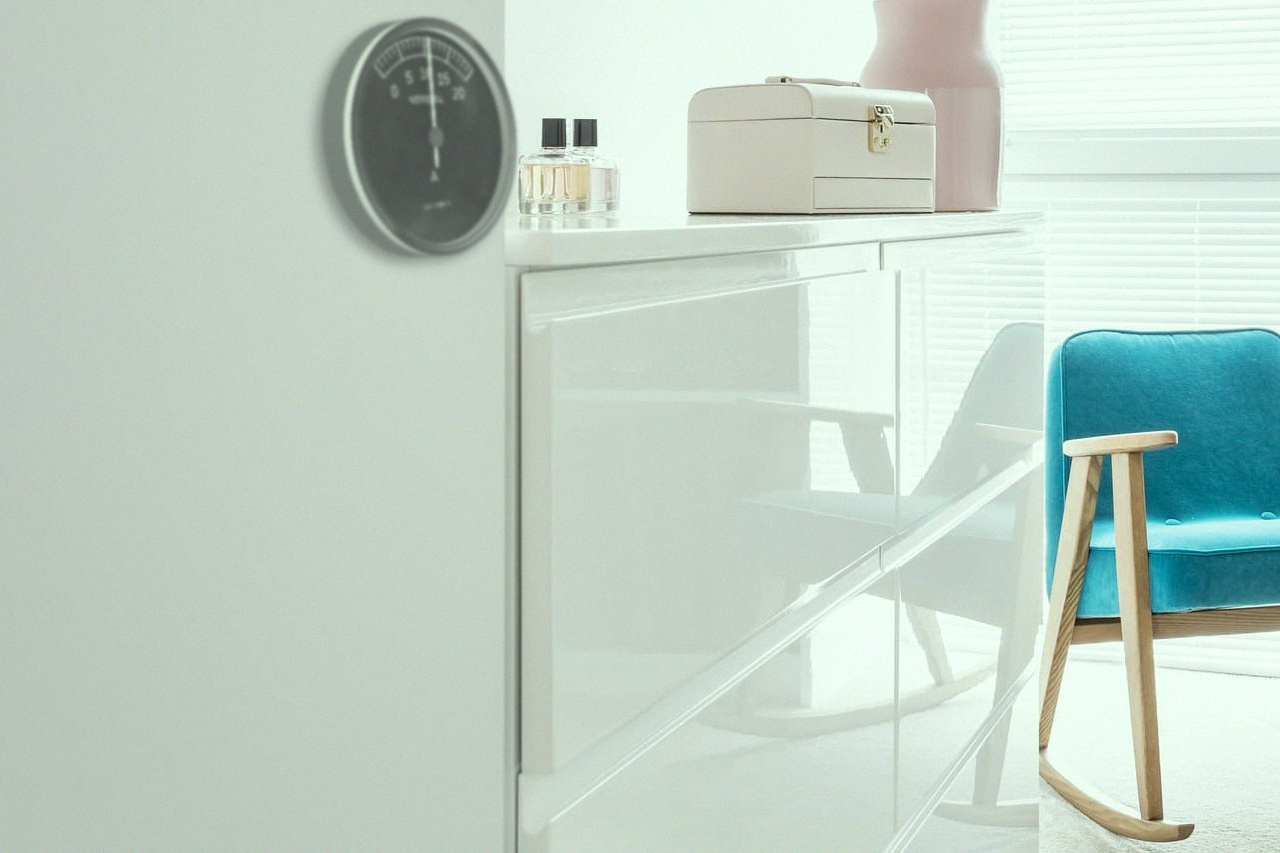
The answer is 10,A
